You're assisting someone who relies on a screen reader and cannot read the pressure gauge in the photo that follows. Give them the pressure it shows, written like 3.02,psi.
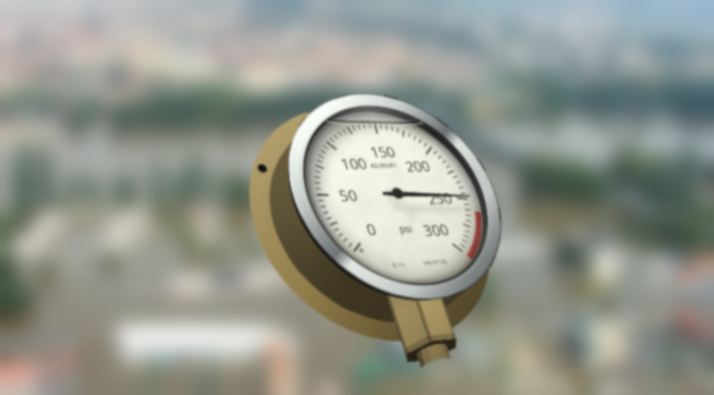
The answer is 250,psi
